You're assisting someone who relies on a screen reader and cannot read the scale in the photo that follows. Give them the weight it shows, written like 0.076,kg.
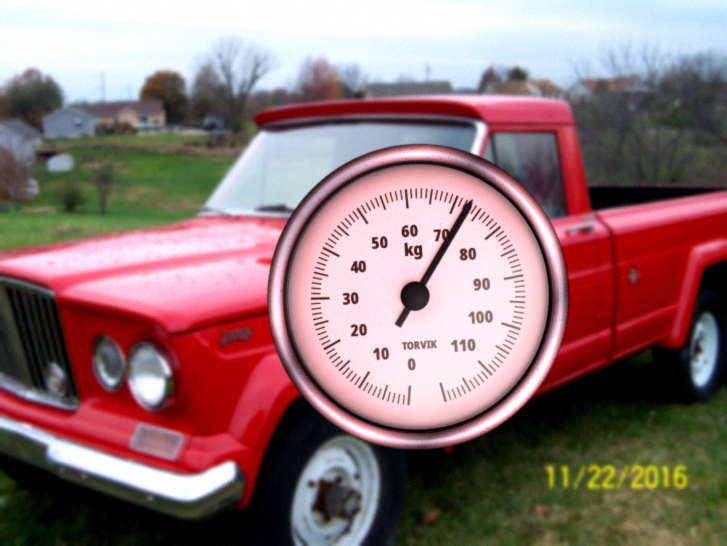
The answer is 73,kg
